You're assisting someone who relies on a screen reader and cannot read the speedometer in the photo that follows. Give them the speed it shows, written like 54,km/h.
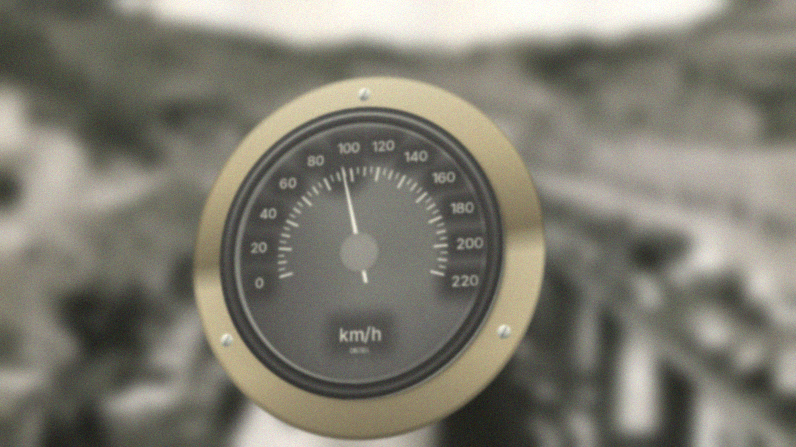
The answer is 95,km/h
